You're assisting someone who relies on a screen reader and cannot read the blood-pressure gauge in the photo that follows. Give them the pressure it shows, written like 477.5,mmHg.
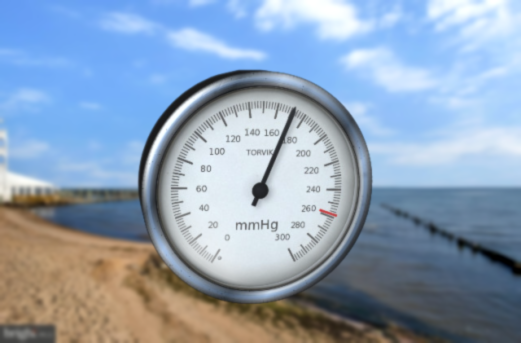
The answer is 170,mmHg
